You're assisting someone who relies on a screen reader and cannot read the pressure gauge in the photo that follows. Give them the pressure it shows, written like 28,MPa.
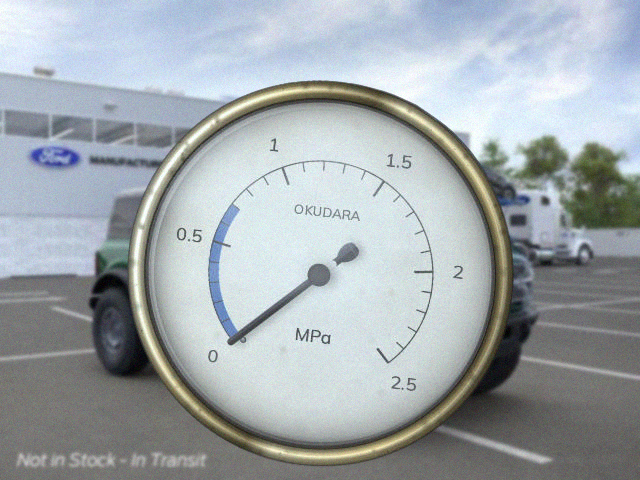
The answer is 0,MPa
